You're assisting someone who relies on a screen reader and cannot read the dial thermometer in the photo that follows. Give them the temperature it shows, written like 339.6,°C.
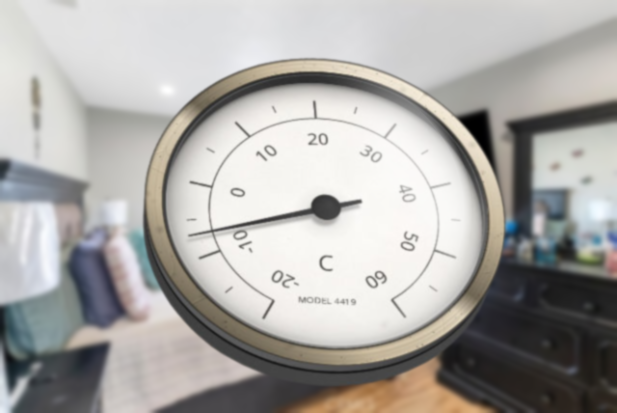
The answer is -7.5,°C
